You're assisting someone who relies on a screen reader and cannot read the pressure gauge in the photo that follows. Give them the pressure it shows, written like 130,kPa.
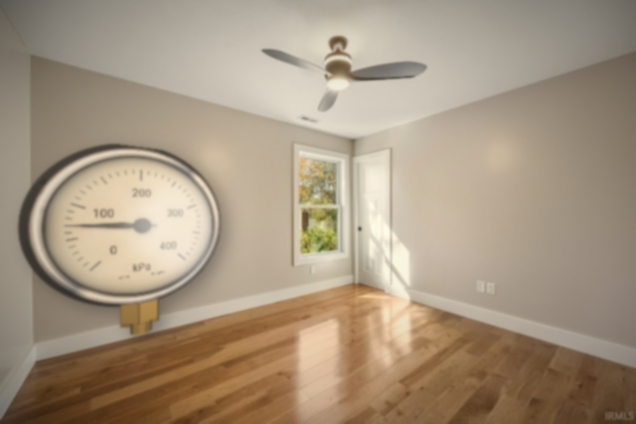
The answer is 70,kPa
